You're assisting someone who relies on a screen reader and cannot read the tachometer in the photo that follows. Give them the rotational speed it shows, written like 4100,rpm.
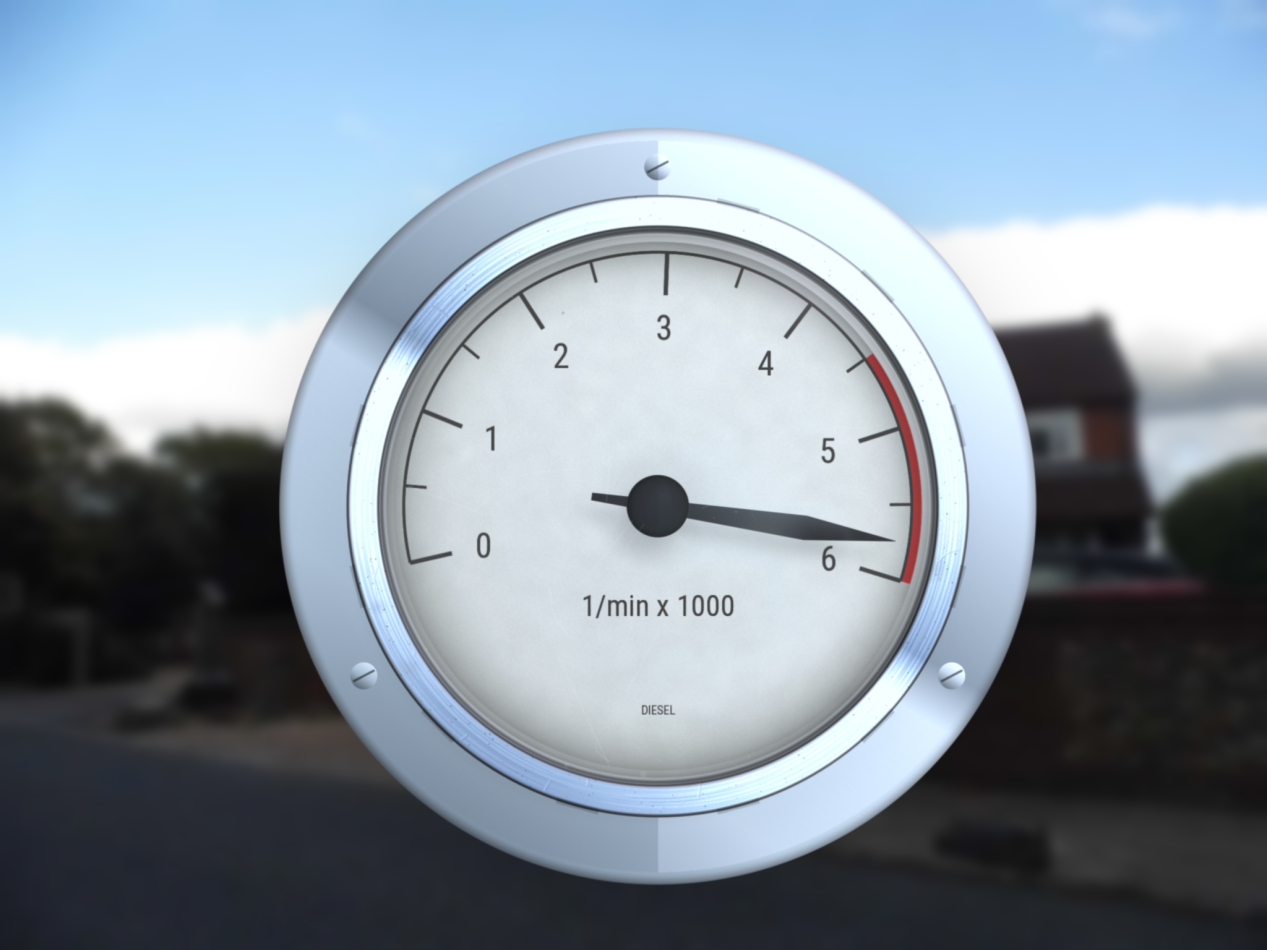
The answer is 5750,rpm
